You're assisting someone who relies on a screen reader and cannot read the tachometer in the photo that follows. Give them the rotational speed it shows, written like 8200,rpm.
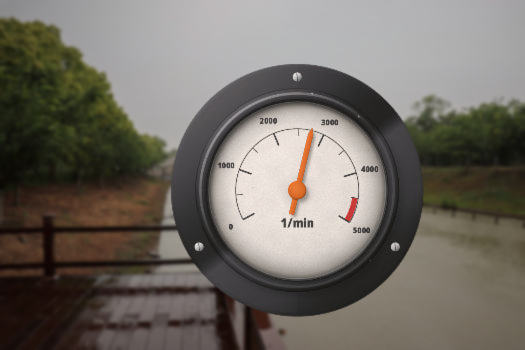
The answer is 2750,rpm
